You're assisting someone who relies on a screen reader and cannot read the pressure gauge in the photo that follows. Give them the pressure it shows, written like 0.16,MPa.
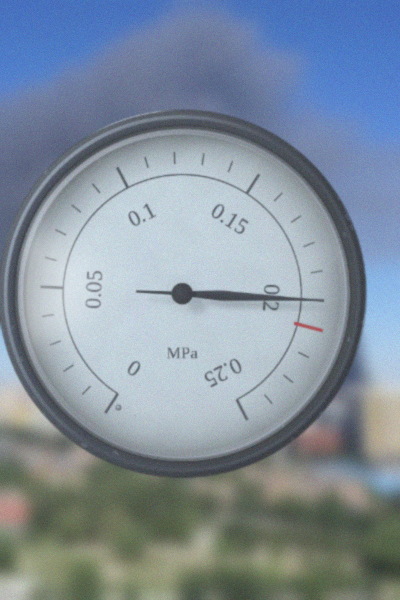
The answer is 0.2,MPa
